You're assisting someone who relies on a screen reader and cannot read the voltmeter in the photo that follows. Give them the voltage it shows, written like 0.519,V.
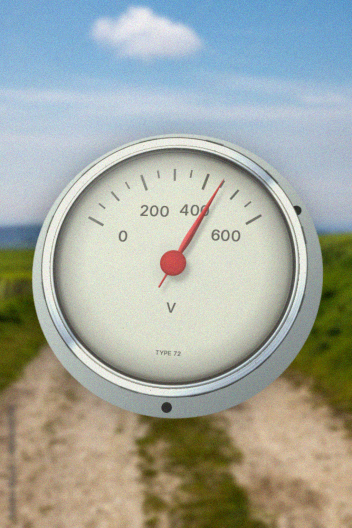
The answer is 450,V
